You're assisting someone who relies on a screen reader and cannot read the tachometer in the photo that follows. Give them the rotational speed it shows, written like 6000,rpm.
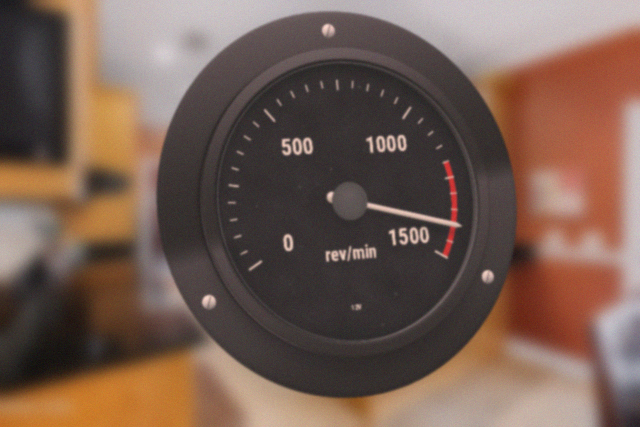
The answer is 1400,rpm
